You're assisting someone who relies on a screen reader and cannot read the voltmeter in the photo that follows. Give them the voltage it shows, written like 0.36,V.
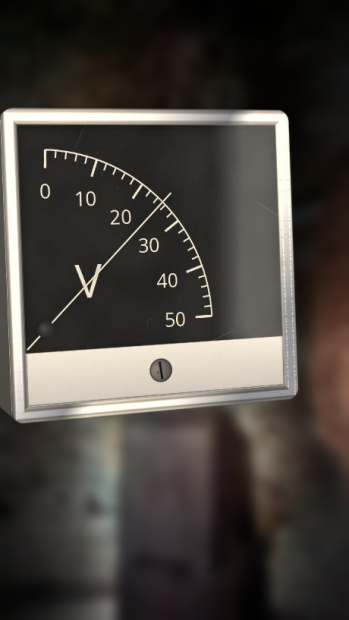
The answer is 25,V
